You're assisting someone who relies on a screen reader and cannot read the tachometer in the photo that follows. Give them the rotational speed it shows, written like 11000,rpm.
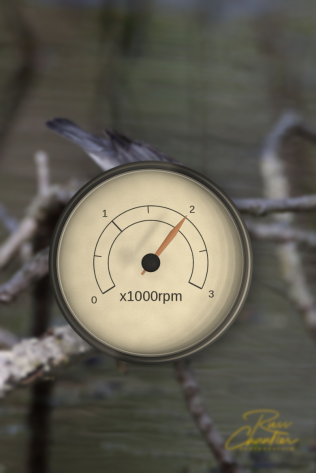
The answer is 2000,rpm
